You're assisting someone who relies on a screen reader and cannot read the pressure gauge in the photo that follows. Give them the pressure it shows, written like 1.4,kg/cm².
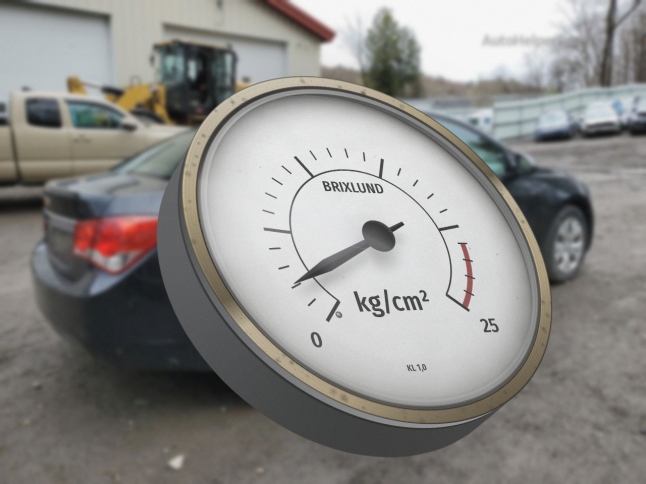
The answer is 2,kg/cm²
